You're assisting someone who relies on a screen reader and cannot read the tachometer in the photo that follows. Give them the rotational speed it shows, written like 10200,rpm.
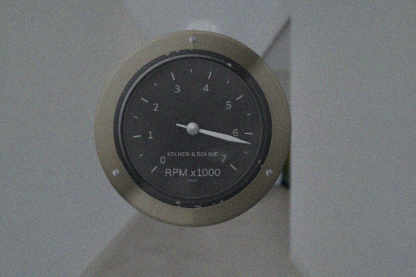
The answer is 6250,rpm
